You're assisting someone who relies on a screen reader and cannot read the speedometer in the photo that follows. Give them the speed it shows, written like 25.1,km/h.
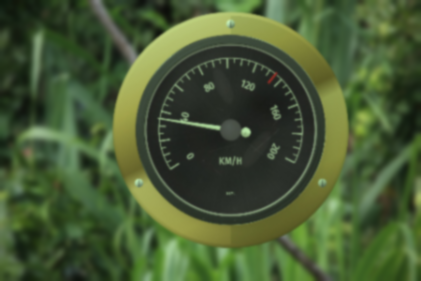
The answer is 35,km/h
